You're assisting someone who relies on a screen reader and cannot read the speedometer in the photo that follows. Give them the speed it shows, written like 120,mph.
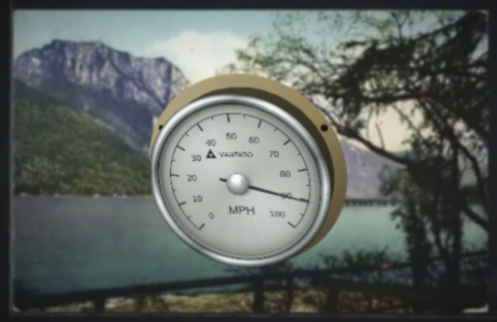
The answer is 90,mph
